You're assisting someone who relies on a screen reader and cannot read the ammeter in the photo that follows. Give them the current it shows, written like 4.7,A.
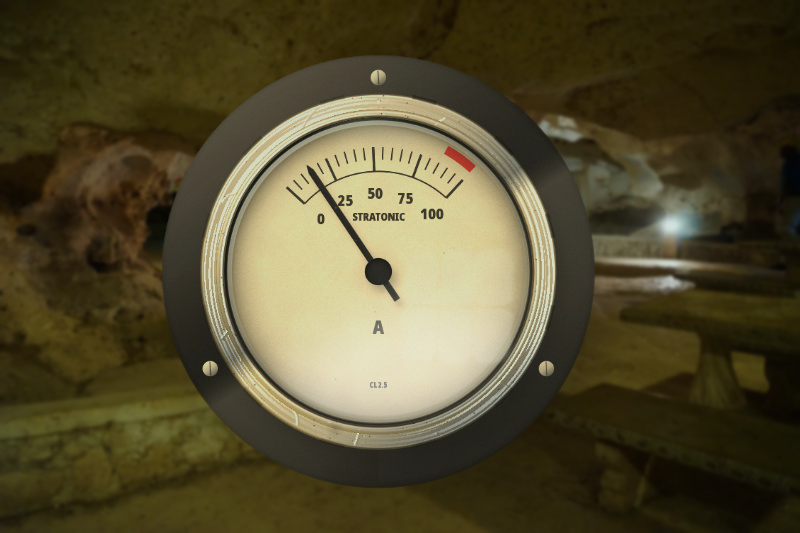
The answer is 15,A
